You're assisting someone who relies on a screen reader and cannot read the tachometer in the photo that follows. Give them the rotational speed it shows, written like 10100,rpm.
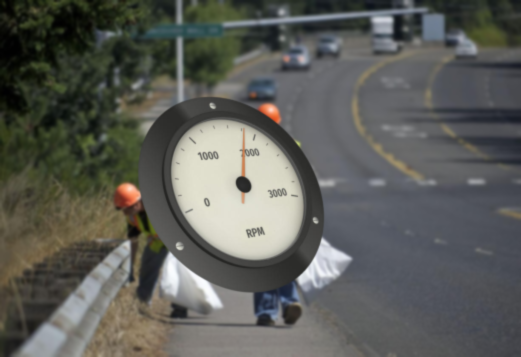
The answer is 1800,rpm
